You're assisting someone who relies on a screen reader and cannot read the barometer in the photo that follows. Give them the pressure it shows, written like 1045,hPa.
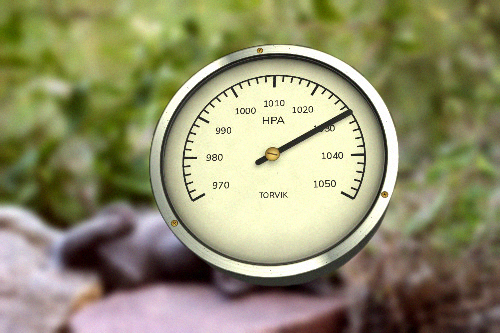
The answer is 1030,hPa
